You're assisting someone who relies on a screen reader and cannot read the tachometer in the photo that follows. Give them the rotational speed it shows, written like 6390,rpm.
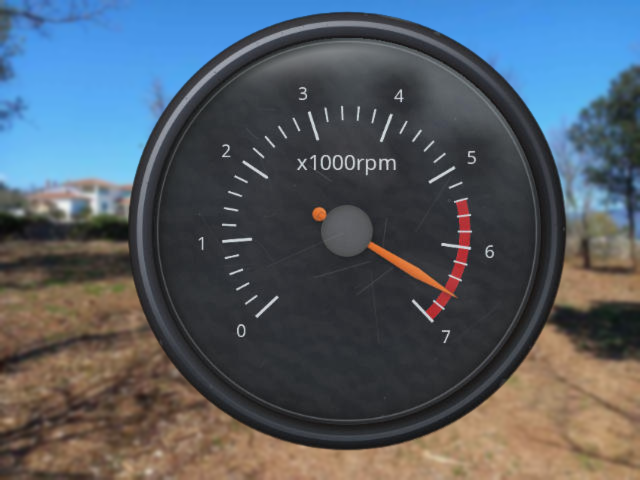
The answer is 6600,rpm
